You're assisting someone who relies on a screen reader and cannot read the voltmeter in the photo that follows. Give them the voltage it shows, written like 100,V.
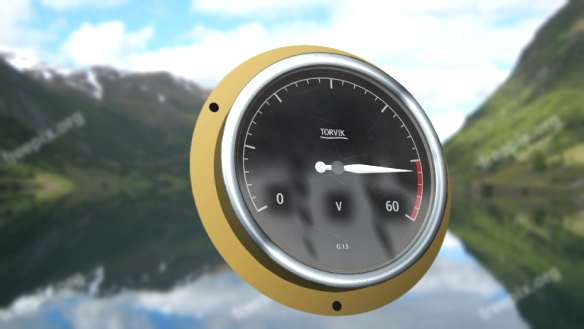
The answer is 52,V
